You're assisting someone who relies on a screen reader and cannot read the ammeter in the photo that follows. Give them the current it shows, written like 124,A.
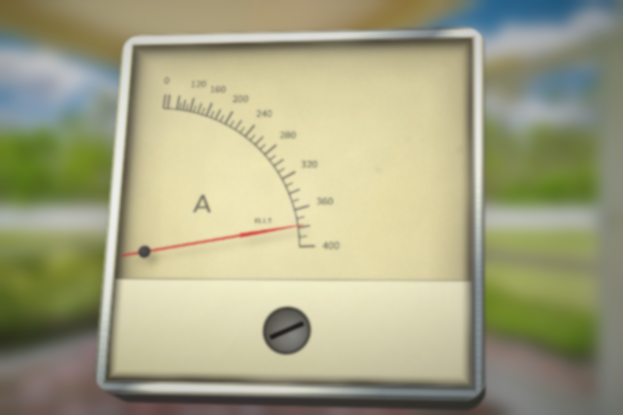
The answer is 380,A
